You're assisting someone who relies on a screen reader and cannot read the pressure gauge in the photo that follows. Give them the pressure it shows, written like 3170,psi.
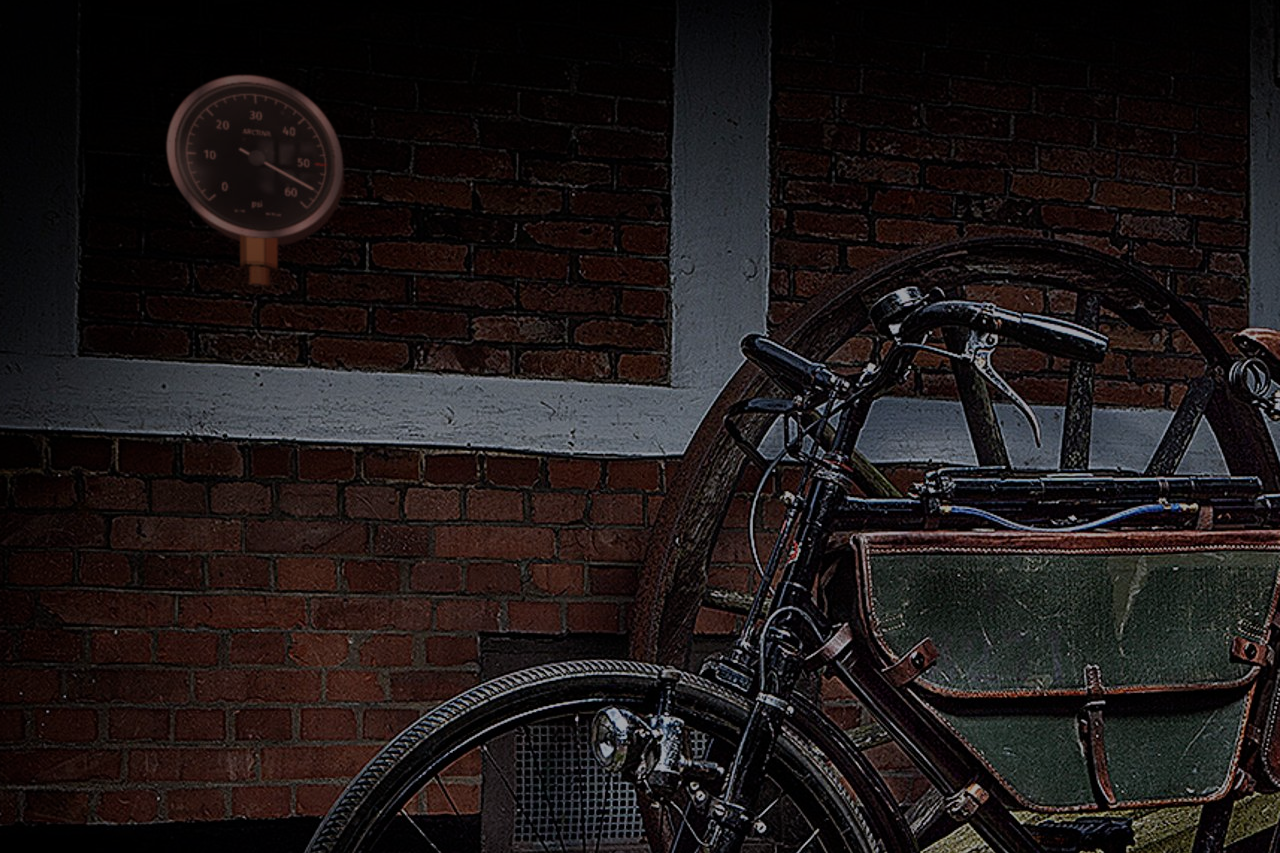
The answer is 56,psi
